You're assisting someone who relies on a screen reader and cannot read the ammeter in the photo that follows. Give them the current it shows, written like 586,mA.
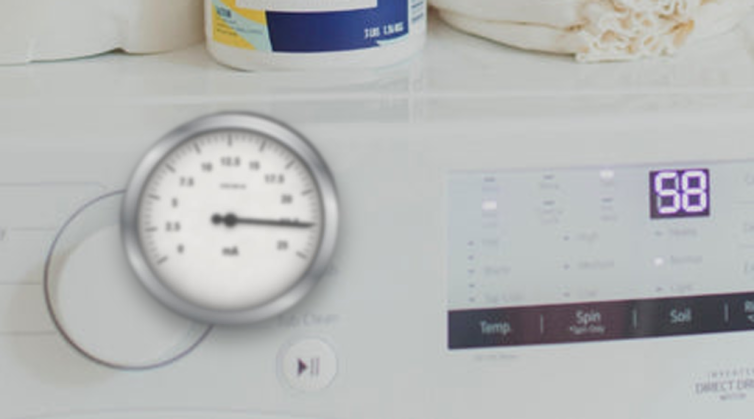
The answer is 22.5,mA
